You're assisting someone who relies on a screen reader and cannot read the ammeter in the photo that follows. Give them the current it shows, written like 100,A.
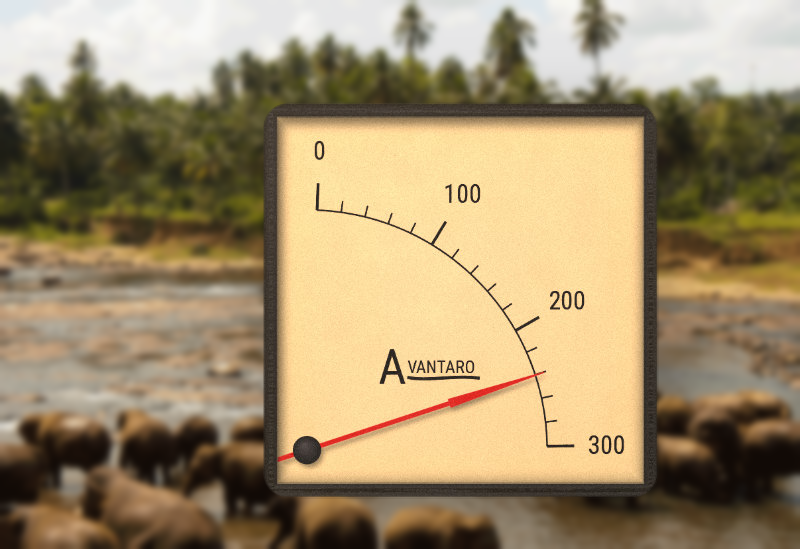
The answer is 240,A
